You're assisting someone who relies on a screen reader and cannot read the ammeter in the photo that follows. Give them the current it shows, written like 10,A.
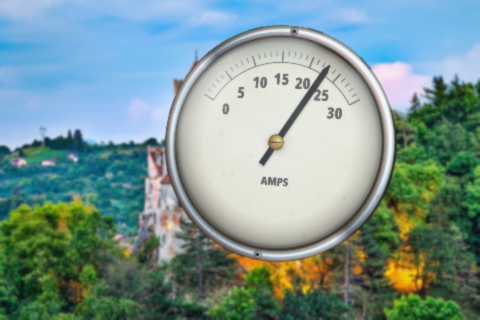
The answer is 23,A
